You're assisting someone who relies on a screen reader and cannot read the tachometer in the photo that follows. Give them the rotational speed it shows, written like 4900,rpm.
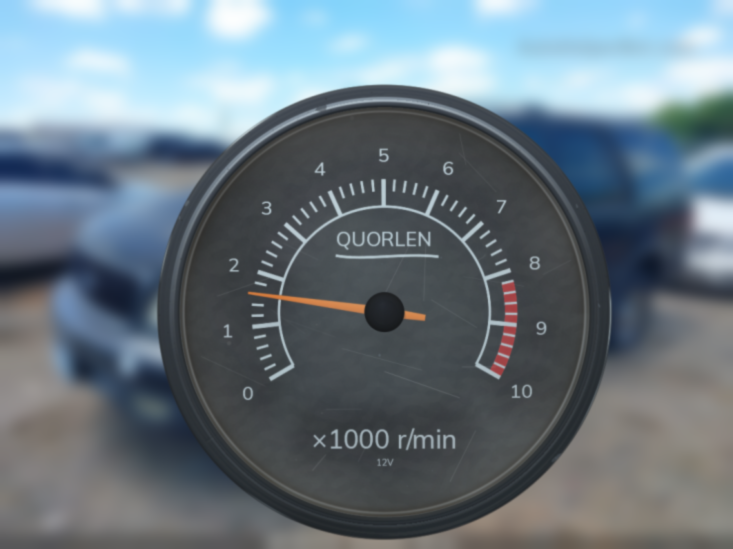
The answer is 1600,rpm
